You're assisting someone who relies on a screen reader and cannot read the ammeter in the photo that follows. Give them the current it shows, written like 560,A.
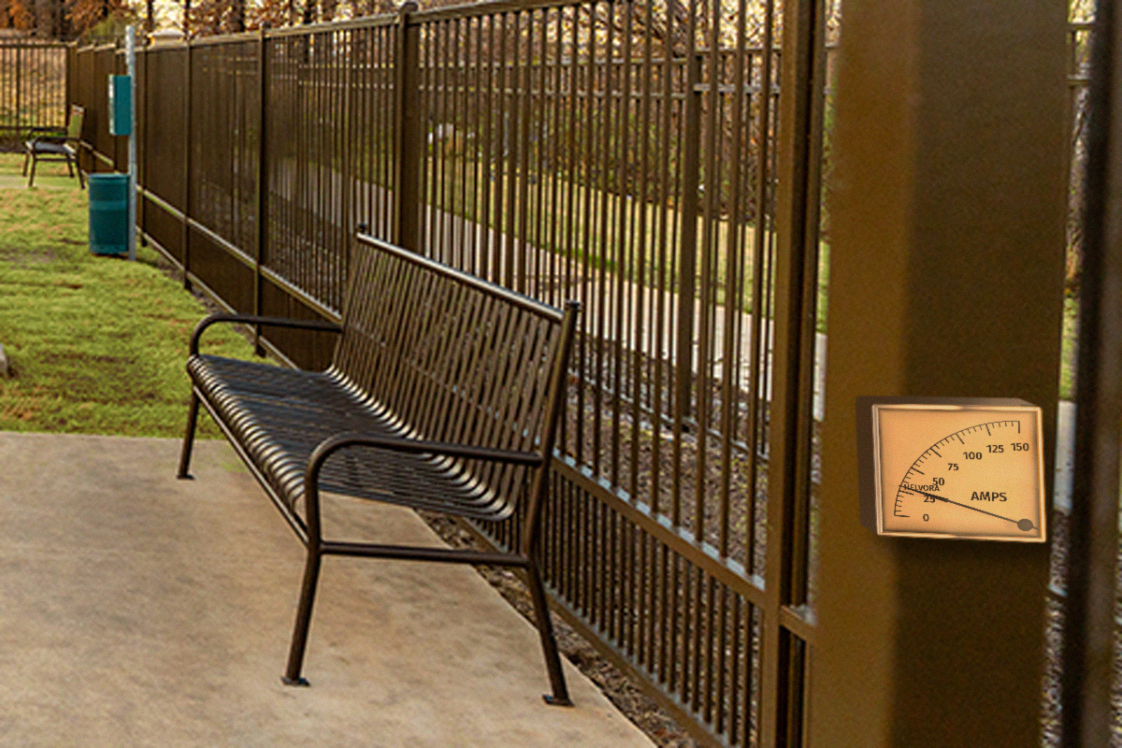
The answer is 30,A
